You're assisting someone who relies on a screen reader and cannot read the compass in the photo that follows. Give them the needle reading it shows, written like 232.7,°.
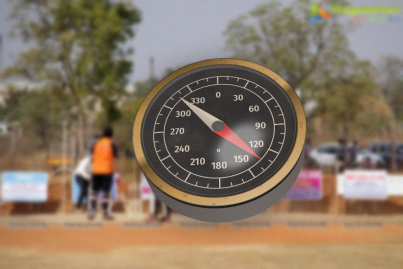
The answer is 135,°
